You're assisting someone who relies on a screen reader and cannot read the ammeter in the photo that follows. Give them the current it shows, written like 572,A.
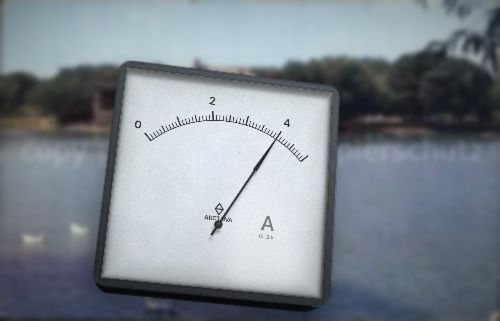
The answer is 4,A
